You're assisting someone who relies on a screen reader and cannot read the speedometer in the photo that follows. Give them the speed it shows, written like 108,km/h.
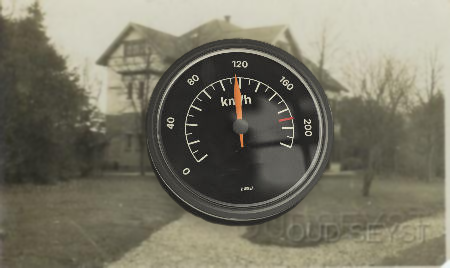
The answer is 115,km/h
